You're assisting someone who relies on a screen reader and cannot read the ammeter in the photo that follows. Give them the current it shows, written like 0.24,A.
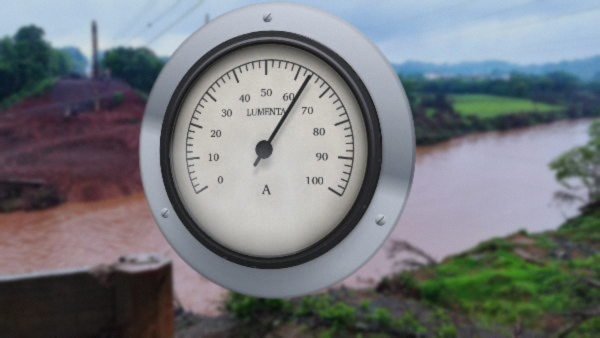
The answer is 64,A
